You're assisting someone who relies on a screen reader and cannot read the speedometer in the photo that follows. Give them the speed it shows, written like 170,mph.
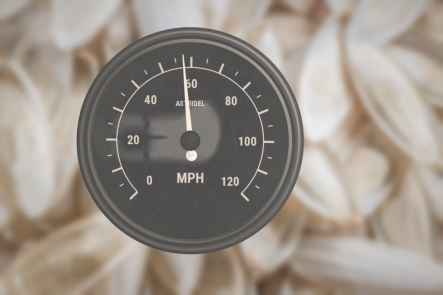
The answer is 57.5,mph
